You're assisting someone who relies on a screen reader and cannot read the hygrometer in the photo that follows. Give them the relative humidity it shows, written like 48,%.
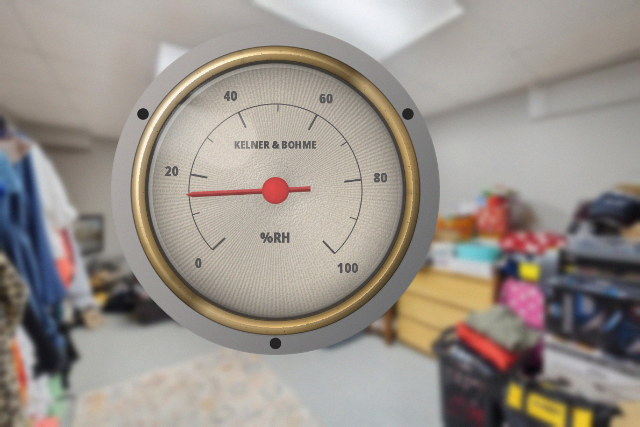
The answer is 15,%
